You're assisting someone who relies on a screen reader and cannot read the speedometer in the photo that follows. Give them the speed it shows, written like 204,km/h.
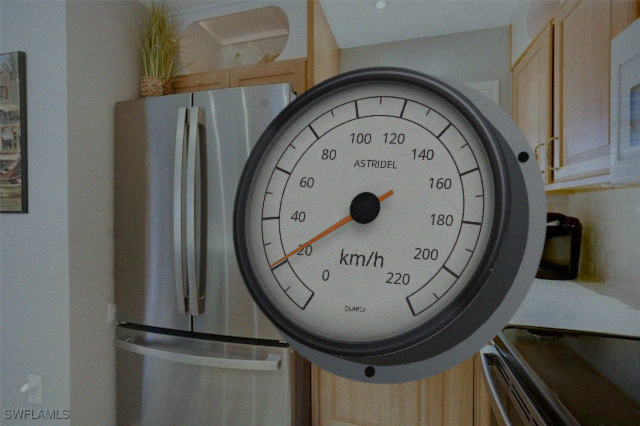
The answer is 20,km/h
